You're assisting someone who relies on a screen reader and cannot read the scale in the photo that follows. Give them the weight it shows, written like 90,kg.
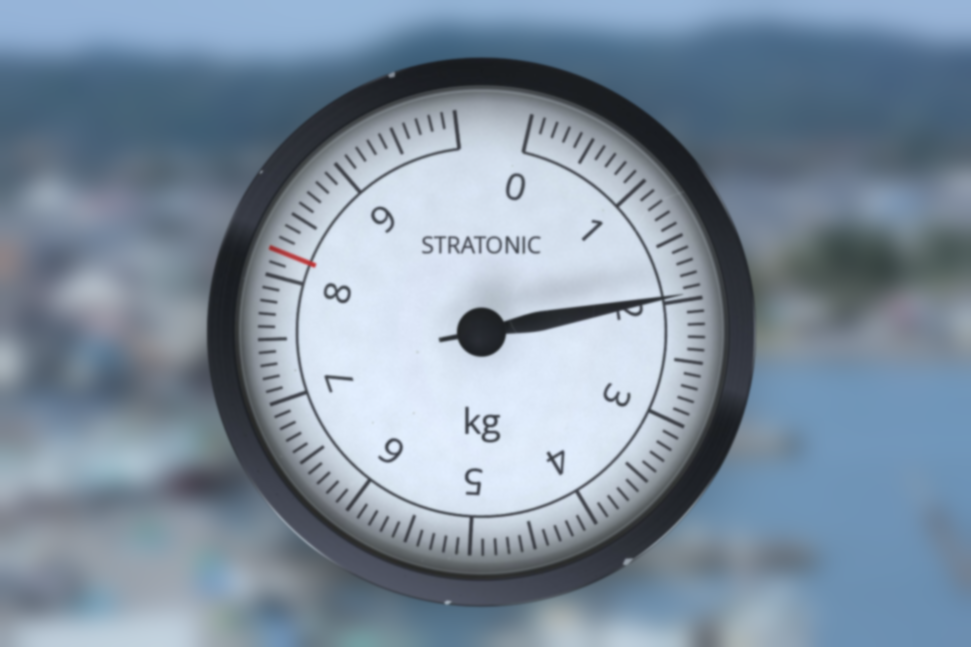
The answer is 1.95,kg
